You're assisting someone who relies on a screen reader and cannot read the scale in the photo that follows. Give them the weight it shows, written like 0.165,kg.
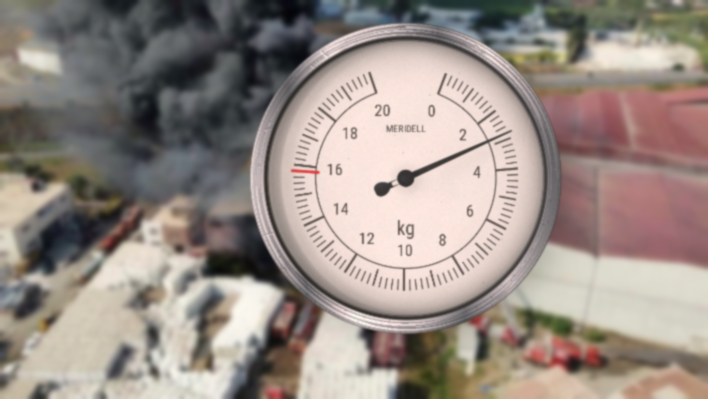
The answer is 2.8,kg
